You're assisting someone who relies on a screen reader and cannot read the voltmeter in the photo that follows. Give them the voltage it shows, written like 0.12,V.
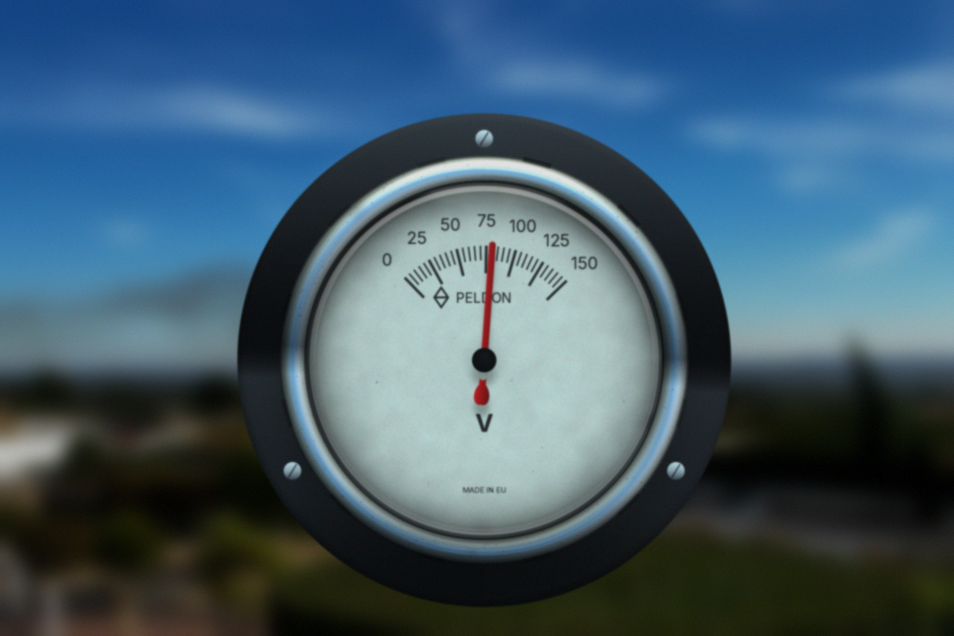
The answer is 80,V
